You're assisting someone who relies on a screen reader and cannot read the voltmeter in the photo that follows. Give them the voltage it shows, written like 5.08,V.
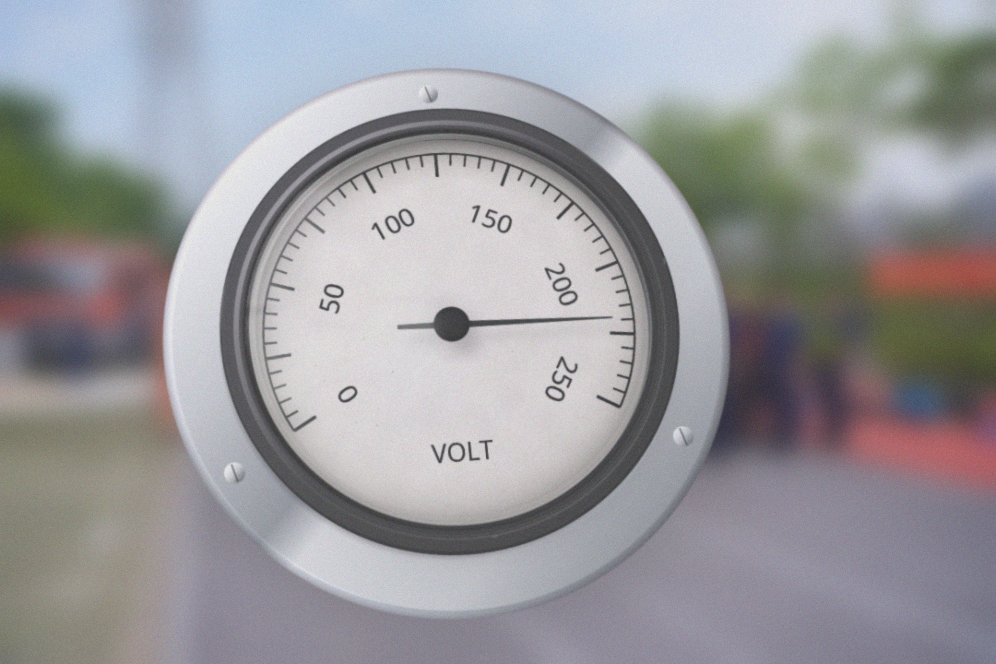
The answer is 220,V
